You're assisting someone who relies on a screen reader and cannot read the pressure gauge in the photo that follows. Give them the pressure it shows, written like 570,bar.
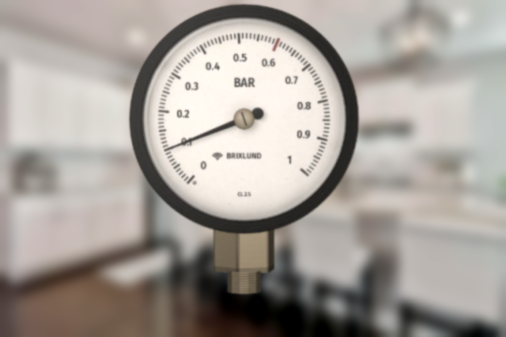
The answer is 0.1,bar
